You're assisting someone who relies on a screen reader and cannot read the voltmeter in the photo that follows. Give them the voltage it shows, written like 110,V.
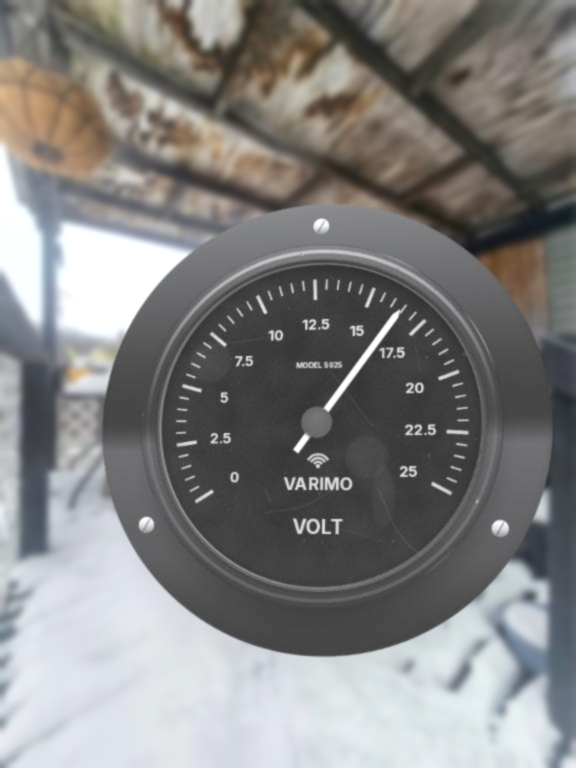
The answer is 16.5,V
